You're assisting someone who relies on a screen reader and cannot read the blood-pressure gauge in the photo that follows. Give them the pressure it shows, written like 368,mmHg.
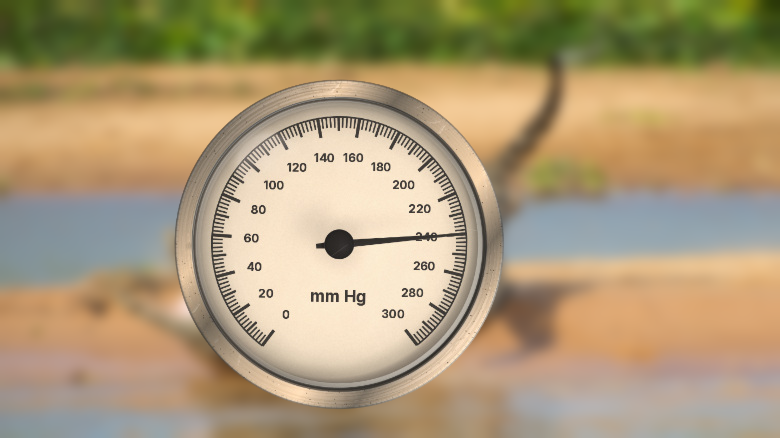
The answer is 240,mmHg
